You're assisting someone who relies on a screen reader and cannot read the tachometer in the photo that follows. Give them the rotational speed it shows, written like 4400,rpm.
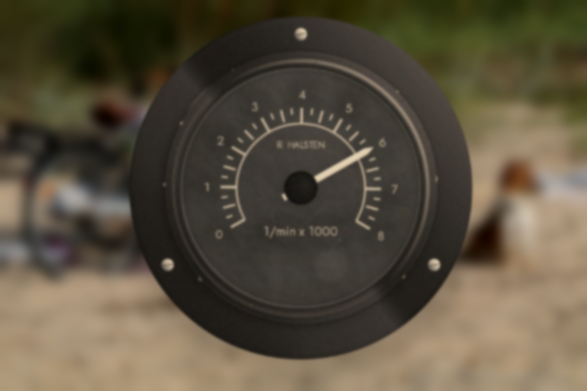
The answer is 6000,rpm
